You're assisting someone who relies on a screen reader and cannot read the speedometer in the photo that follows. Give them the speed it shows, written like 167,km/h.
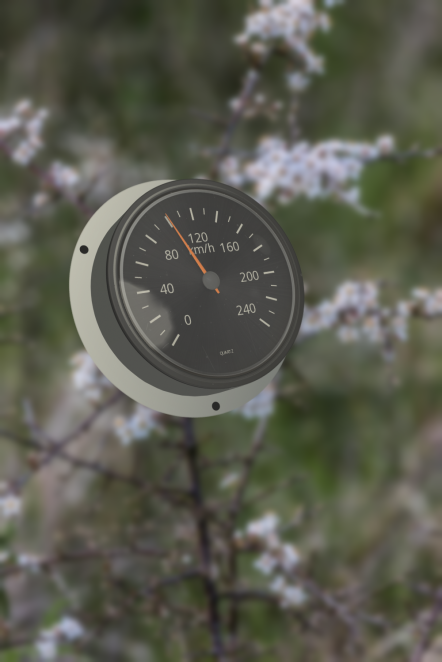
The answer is 100,km/h
